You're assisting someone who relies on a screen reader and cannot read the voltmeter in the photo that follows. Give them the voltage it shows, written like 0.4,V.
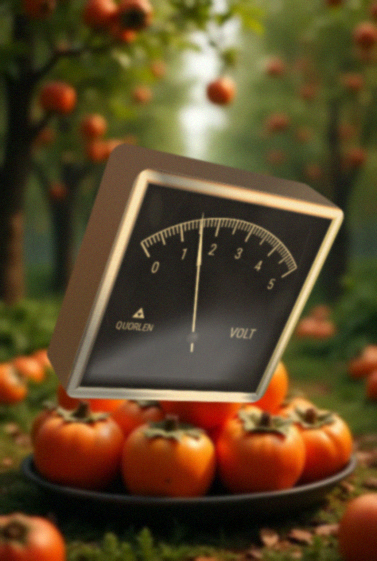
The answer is 1.5,V
